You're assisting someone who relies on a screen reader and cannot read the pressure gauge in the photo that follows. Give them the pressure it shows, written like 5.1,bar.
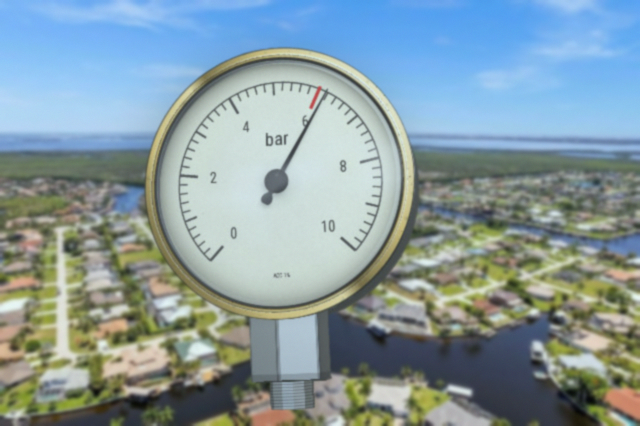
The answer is 6.2,bar
